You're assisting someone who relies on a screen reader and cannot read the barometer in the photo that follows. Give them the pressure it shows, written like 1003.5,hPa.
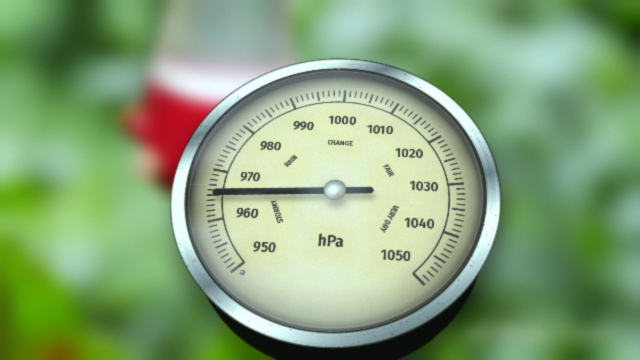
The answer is 965,hPa
